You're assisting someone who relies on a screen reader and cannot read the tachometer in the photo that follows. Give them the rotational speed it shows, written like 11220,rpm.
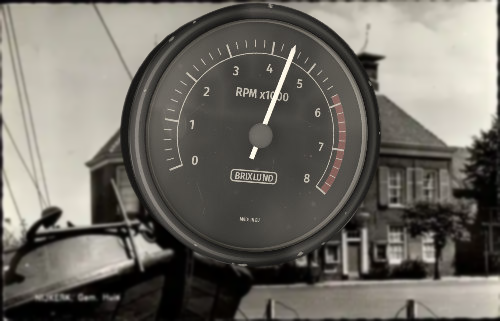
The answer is 4400,rpm
